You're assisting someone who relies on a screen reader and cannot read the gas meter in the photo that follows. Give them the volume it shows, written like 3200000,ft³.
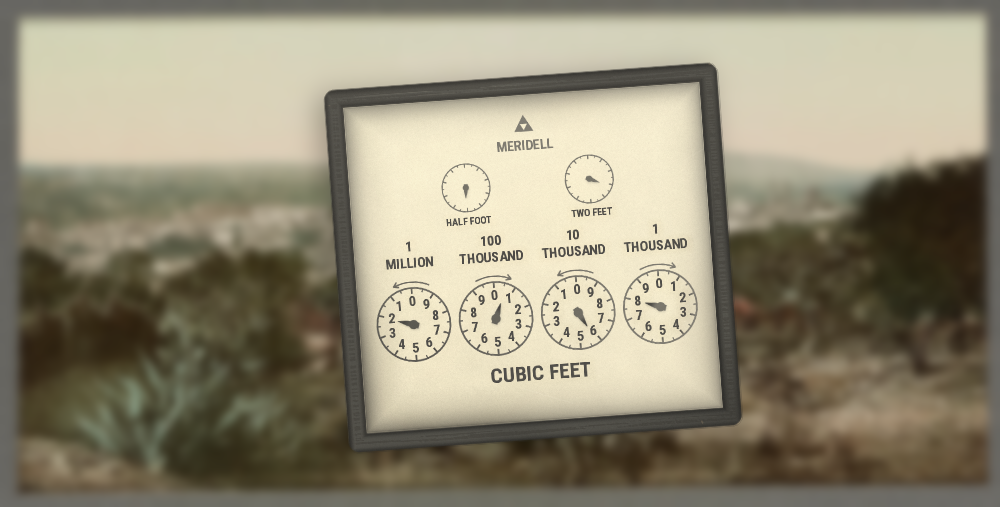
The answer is 205800,ft³
